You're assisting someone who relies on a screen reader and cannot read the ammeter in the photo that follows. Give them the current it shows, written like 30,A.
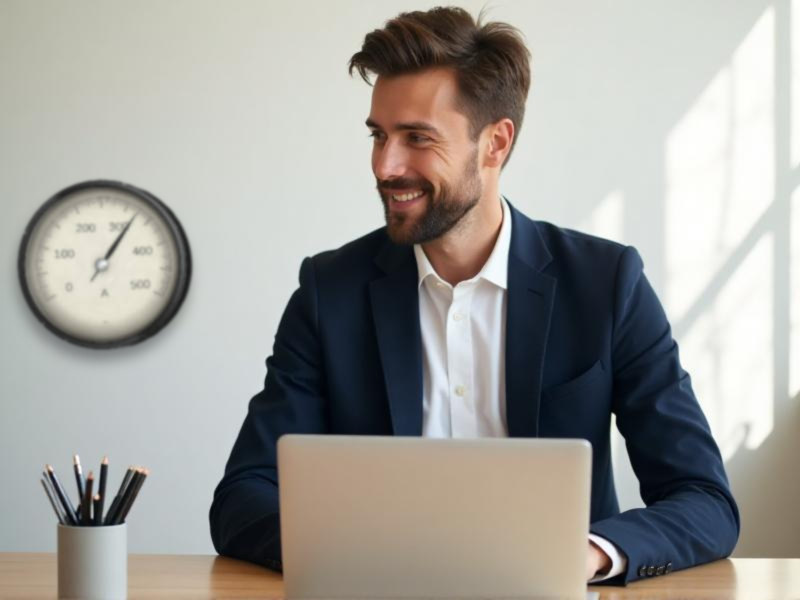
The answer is 325,A
